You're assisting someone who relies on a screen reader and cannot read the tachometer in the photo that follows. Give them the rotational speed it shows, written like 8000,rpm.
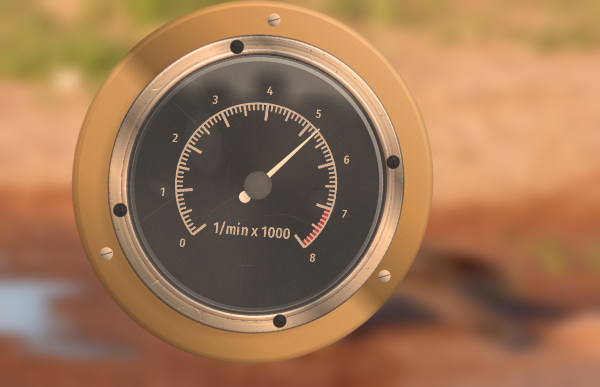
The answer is 5200,rpm
